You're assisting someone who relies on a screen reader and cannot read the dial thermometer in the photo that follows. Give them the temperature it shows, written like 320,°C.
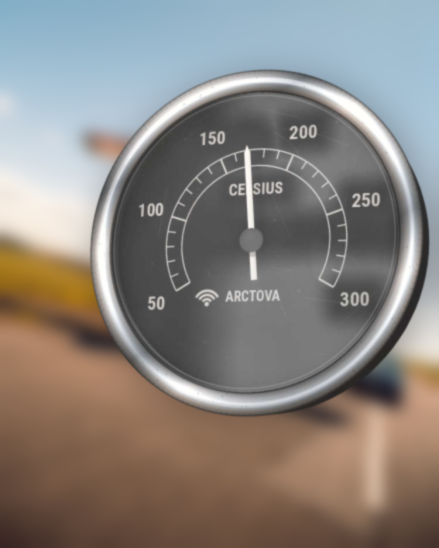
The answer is 170,°C
